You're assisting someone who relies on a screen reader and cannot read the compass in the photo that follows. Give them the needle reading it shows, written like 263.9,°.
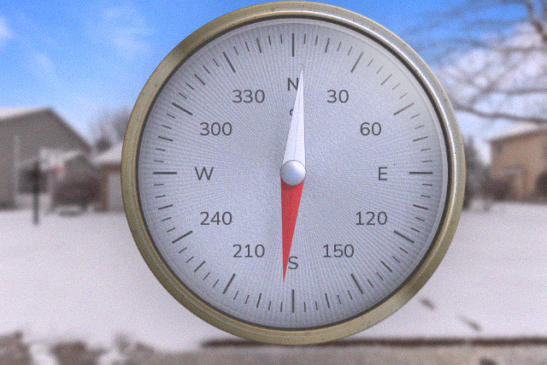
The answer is 185,°
